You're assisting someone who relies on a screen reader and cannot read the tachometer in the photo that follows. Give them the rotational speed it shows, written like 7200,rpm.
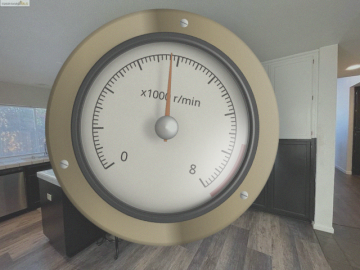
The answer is 3800,rpm
